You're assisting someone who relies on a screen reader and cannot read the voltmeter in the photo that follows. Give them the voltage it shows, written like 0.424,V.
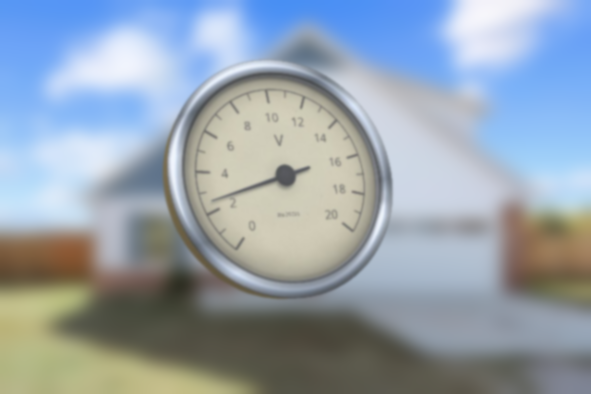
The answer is 2.5,V
